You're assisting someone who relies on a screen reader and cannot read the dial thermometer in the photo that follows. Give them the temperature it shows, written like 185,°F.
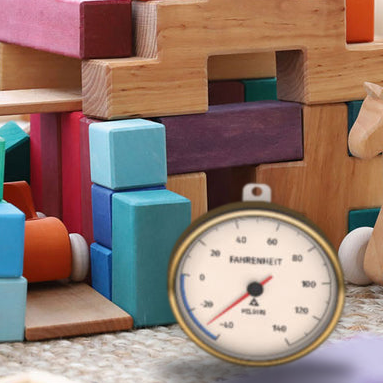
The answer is -30,°F
